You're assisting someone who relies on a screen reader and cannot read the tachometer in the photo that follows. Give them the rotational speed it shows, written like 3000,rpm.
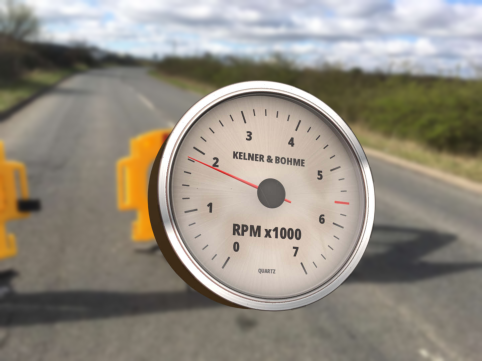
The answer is 1800,rpm
